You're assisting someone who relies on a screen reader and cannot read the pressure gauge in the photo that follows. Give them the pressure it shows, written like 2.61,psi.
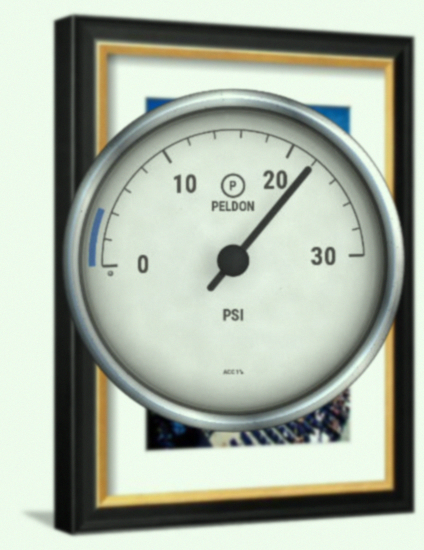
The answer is 22,psi
